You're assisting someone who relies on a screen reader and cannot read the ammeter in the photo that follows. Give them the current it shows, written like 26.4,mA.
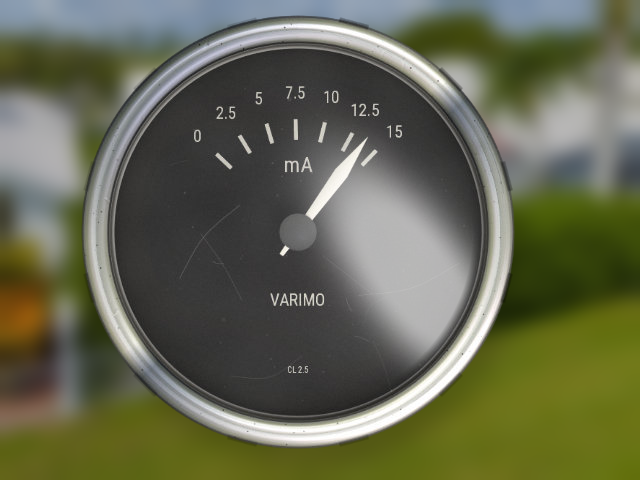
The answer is 13.75,mA
